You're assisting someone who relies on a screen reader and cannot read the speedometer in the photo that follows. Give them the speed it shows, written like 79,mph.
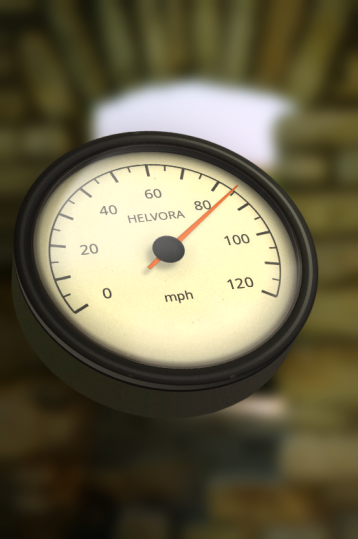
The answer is 85,mph
